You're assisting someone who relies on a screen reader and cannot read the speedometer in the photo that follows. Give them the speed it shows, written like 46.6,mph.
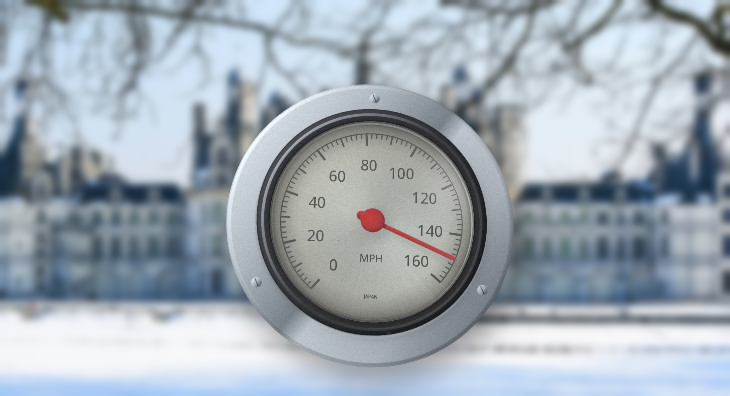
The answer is 150,mph
